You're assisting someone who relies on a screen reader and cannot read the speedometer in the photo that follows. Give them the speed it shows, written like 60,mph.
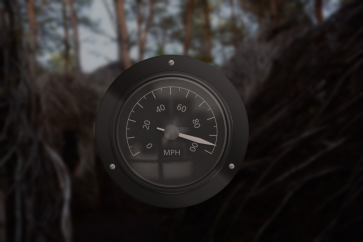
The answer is 95,mph
